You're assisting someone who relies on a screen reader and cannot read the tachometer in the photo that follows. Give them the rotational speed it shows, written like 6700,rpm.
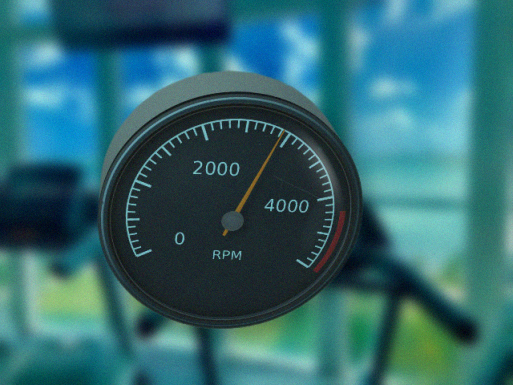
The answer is 2900,rpm
